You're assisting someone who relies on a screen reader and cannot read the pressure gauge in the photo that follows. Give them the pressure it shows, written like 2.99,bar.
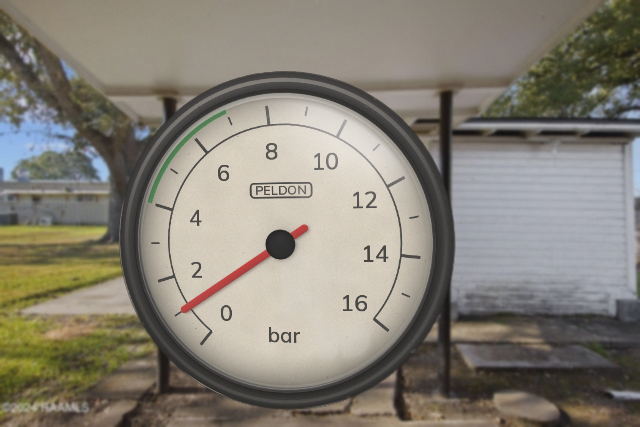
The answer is 1,bar
